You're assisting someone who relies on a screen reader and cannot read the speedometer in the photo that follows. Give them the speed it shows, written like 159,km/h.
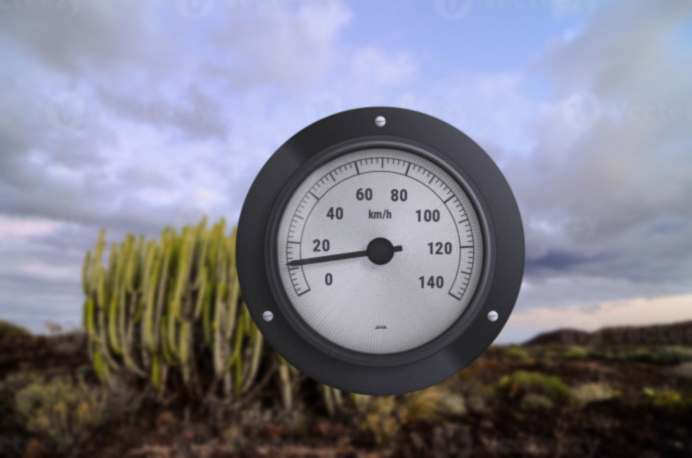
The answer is 12,km/h
